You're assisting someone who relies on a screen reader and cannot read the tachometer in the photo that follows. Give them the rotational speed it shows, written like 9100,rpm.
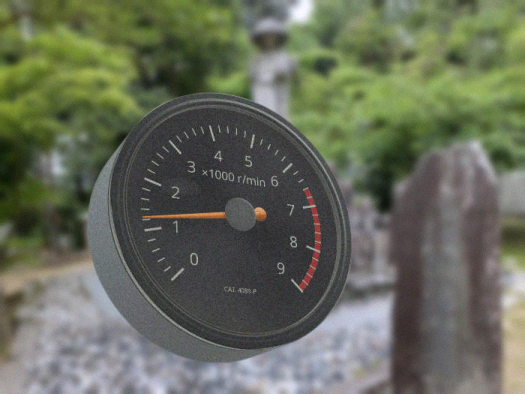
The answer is 1200,rpm
